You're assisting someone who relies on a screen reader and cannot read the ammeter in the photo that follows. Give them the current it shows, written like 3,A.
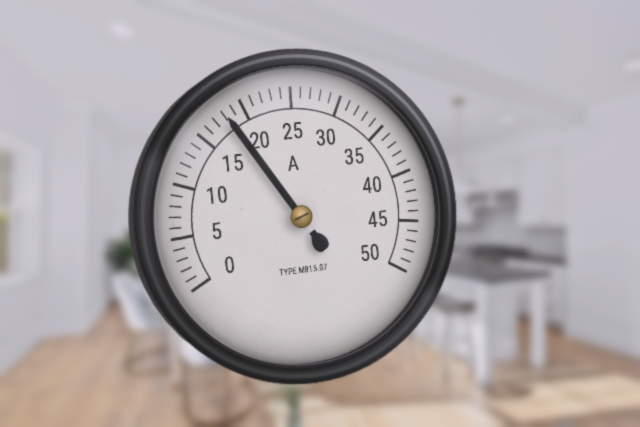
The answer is 18,A
